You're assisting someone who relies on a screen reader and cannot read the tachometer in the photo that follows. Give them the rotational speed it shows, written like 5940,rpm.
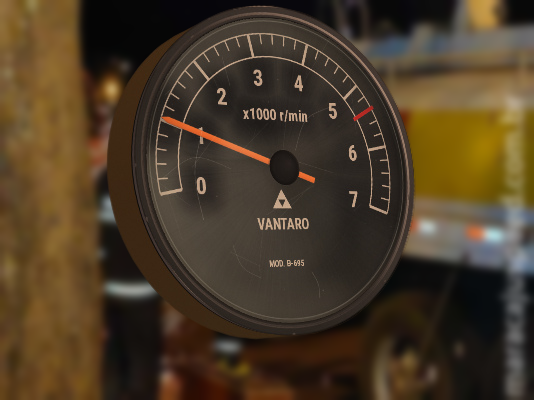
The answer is 1000,rpm
